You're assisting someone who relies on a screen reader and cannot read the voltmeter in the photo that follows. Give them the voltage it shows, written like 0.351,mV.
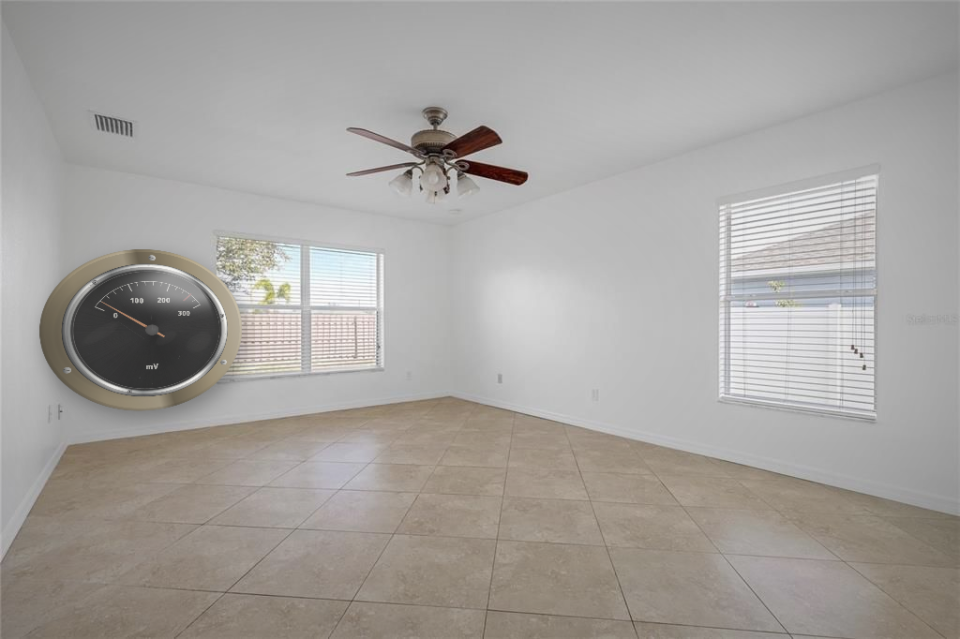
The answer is 20,mV
